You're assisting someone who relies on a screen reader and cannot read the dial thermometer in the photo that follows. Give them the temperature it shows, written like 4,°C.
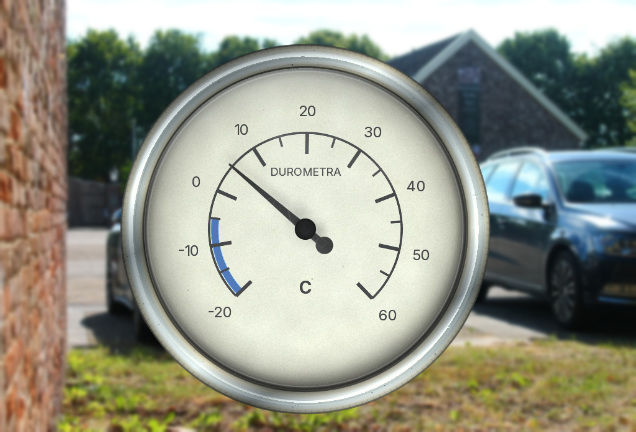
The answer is 5,°C
